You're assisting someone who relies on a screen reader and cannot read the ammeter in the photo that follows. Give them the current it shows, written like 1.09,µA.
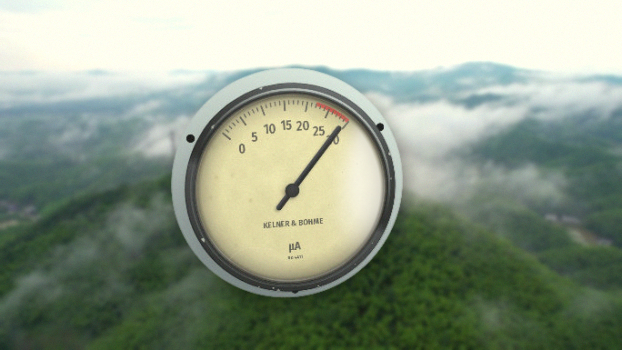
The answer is 29,µA
